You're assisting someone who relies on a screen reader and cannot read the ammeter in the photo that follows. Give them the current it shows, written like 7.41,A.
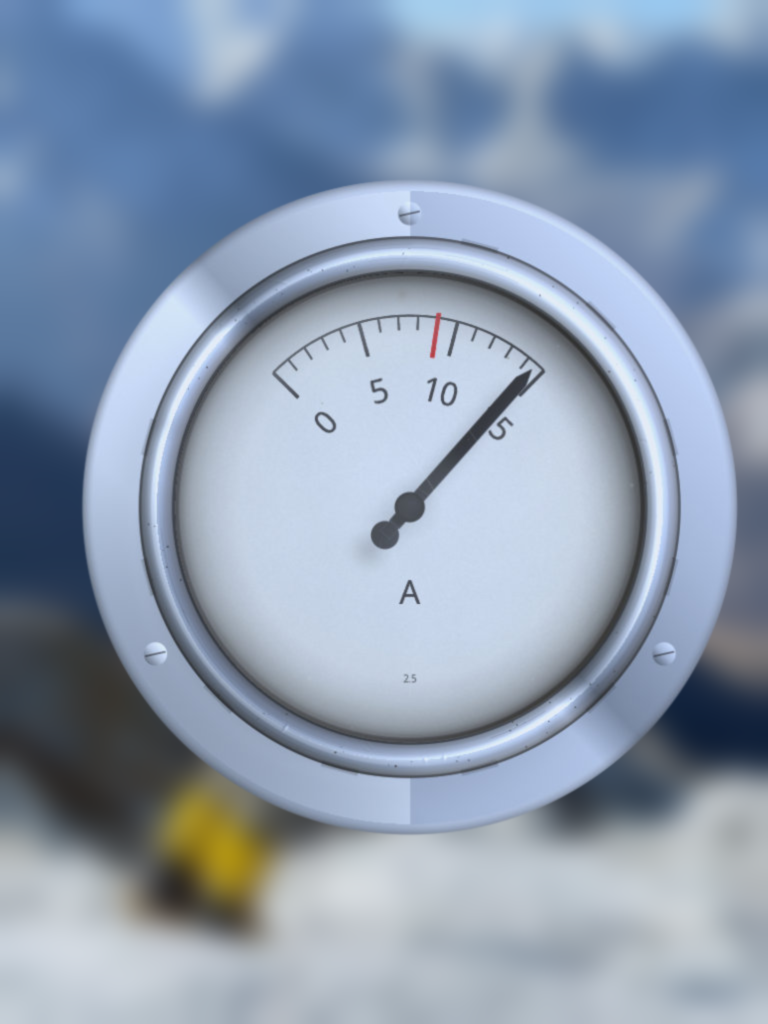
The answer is 14.5,A
